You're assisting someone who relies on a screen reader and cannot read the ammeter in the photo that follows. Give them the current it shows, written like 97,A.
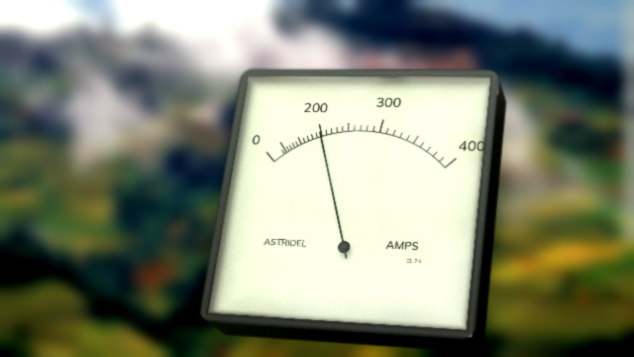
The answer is 200,A
